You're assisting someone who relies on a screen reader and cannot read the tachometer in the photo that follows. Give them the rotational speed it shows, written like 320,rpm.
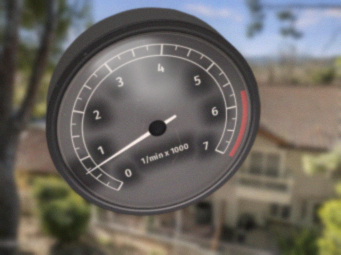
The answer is 750,rpm
